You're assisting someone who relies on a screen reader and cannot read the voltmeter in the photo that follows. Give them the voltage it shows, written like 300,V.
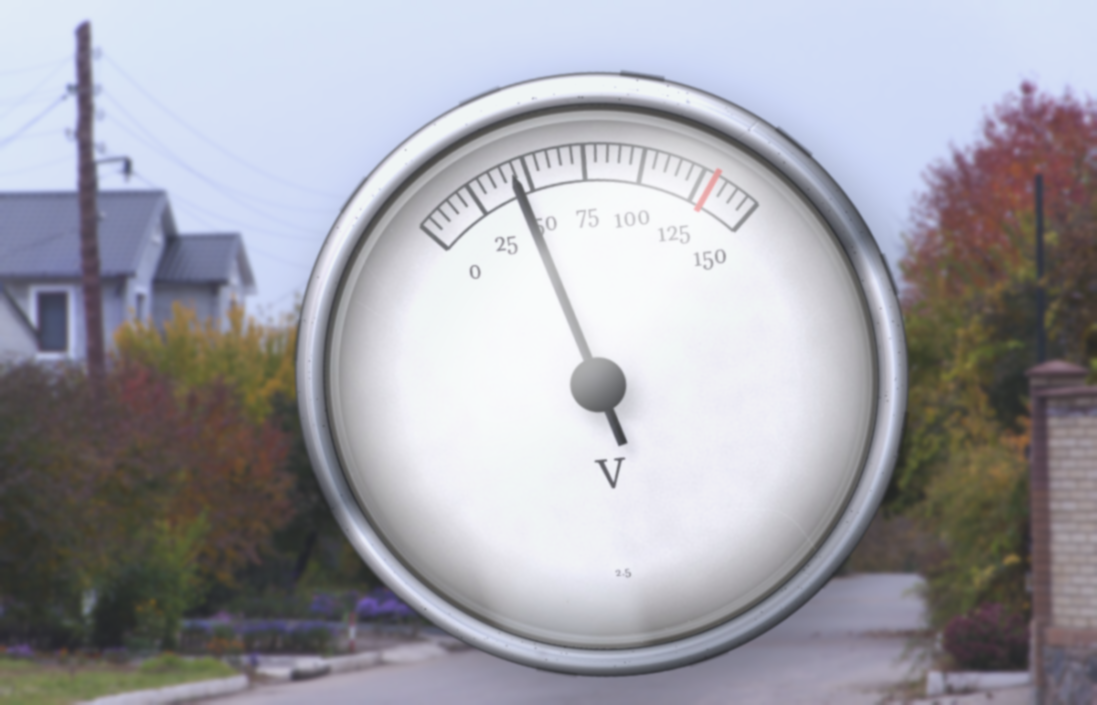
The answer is 45,V
